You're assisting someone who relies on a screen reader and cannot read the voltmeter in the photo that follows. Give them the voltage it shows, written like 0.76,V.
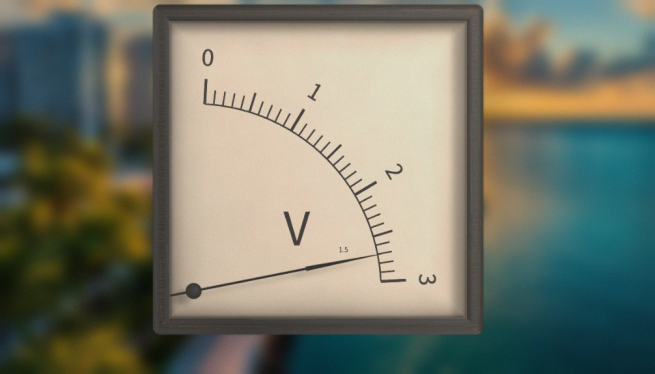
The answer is 2.7,V
